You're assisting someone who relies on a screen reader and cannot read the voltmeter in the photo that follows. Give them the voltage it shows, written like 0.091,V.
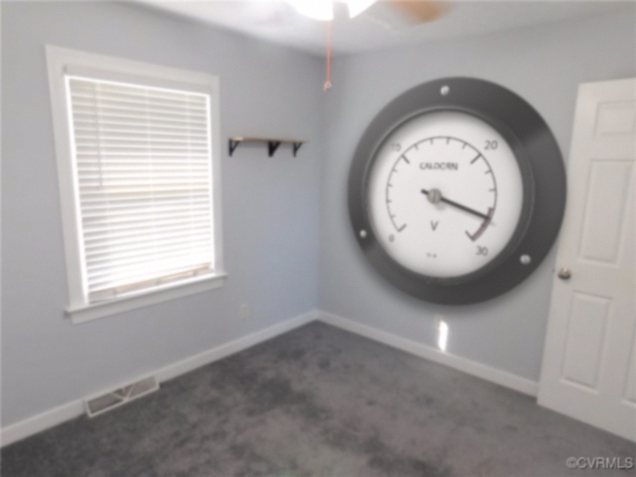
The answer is 27,V
